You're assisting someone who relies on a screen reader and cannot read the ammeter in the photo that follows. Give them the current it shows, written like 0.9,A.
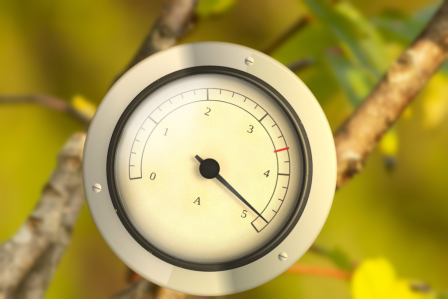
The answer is 4.8,A
